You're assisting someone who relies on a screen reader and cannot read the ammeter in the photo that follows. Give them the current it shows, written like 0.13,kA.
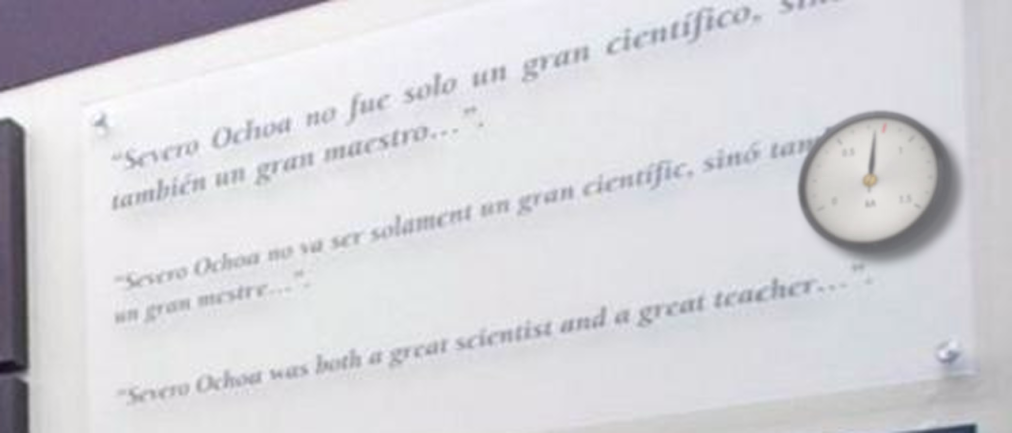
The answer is 0.75,kA
